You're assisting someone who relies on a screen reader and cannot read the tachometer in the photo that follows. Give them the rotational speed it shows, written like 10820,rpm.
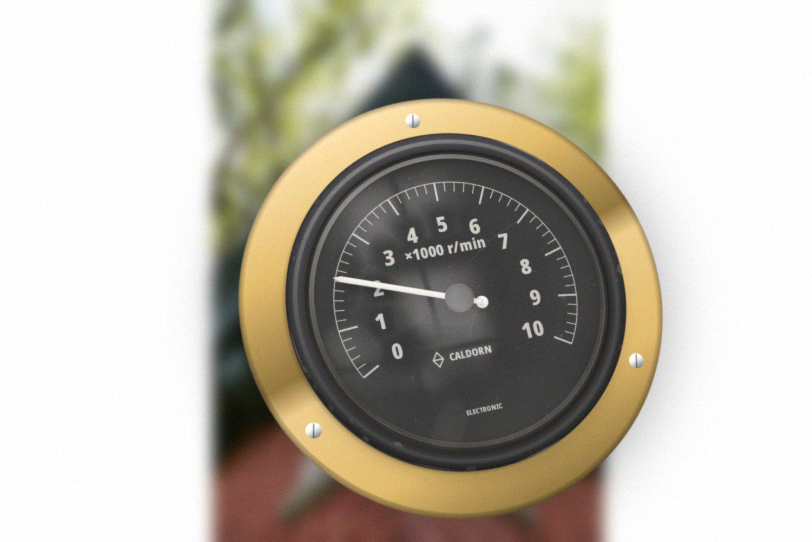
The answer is 2000,rpm
